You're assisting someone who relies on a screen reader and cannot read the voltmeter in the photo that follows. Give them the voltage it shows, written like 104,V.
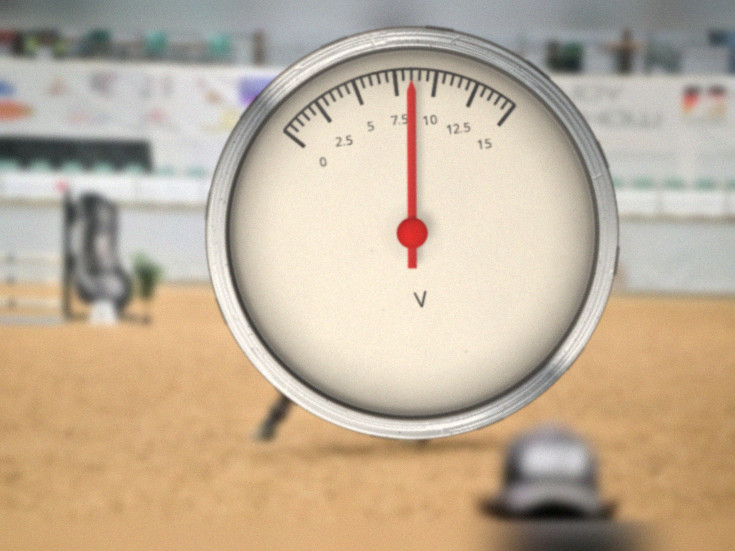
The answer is 8.5,V
